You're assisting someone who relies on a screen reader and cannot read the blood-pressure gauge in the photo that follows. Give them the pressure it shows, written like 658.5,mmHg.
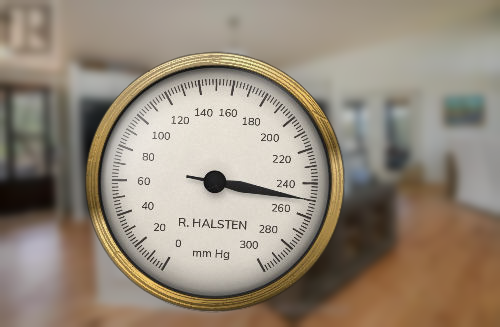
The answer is 250,mmHg
